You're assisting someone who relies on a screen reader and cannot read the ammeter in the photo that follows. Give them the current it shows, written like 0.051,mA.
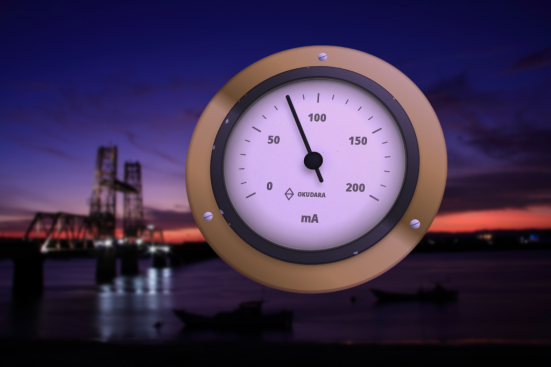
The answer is 80,mA
